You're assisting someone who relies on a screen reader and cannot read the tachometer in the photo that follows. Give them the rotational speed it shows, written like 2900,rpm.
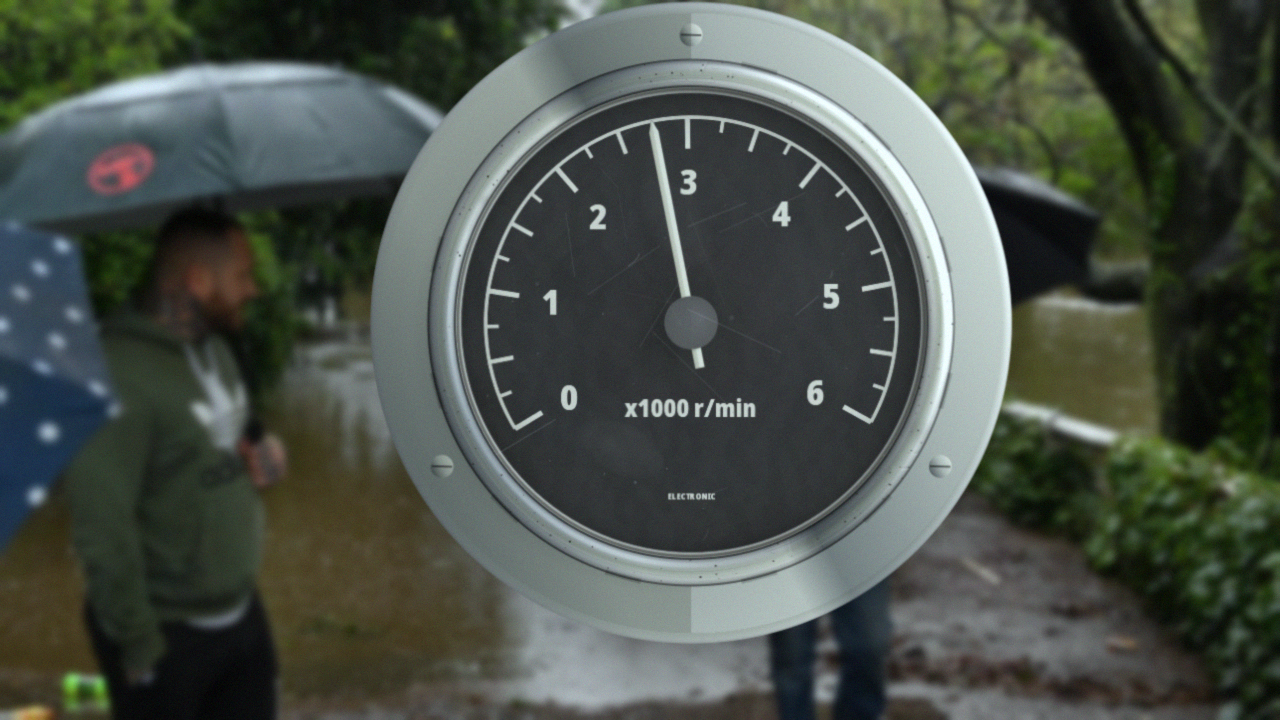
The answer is 2750,rpm
